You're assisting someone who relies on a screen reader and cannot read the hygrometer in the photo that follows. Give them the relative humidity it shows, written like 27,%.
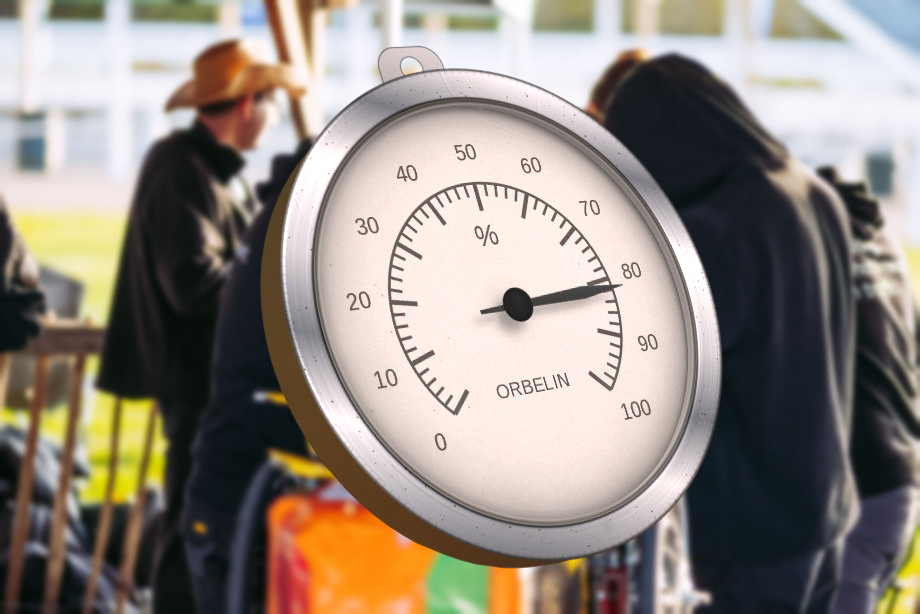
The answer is 82,%
